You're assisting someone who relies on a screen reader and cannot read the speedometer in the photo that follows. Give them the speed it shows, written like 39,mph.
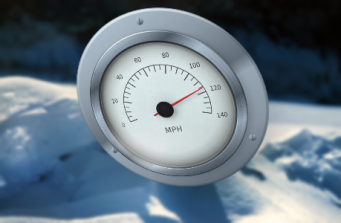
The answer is 115,mph
